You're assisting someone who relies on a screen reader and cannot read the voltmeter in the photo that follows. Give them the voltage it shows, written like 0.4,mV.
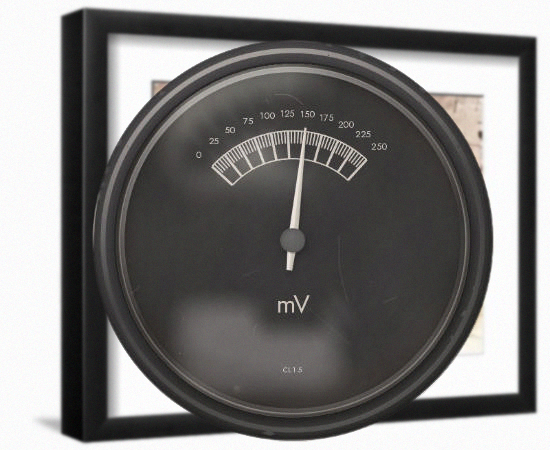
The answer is 150,mV
